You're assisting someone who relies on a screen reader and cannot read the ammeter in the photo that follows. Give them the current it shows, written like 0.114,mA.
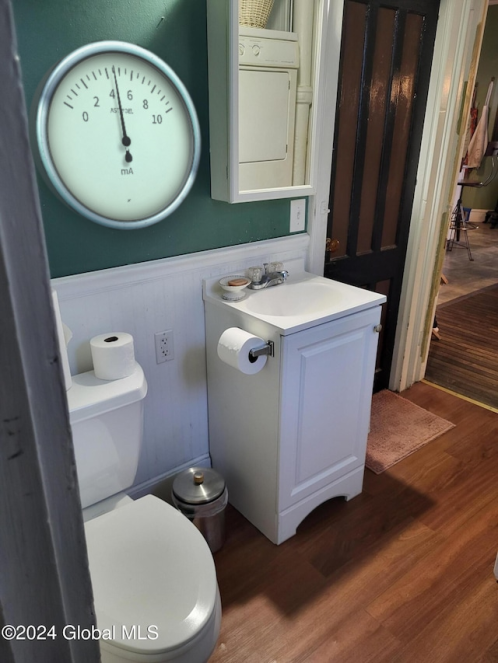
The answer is 4.5,mA
